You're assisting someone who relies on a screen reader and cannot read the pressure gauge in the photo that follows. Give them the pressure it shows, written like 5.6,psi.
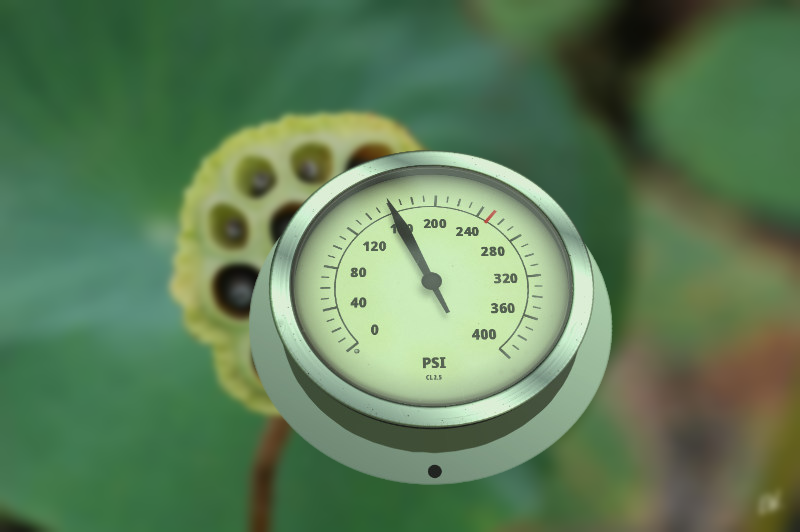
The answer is 160,psi
